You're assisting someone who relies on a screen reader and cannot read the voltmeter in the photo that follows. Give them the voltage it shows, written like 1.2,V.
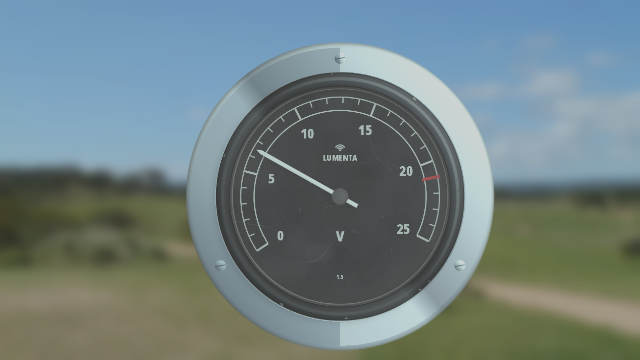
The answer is 6.5,V
